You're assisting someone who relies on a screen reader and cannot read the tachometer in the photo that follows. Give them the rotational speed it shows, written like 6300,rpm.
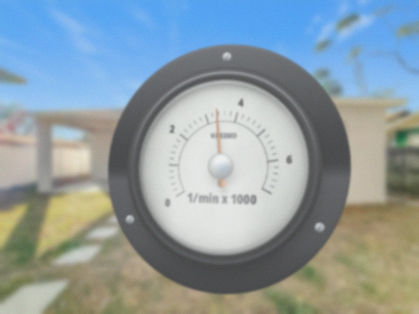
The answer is 3400,rpm
